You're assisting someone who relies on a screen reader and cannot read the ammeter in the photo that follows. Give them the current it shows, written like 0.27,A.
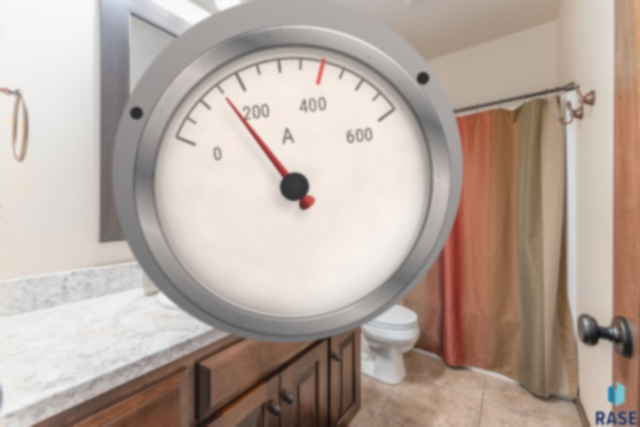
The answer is 150,A
